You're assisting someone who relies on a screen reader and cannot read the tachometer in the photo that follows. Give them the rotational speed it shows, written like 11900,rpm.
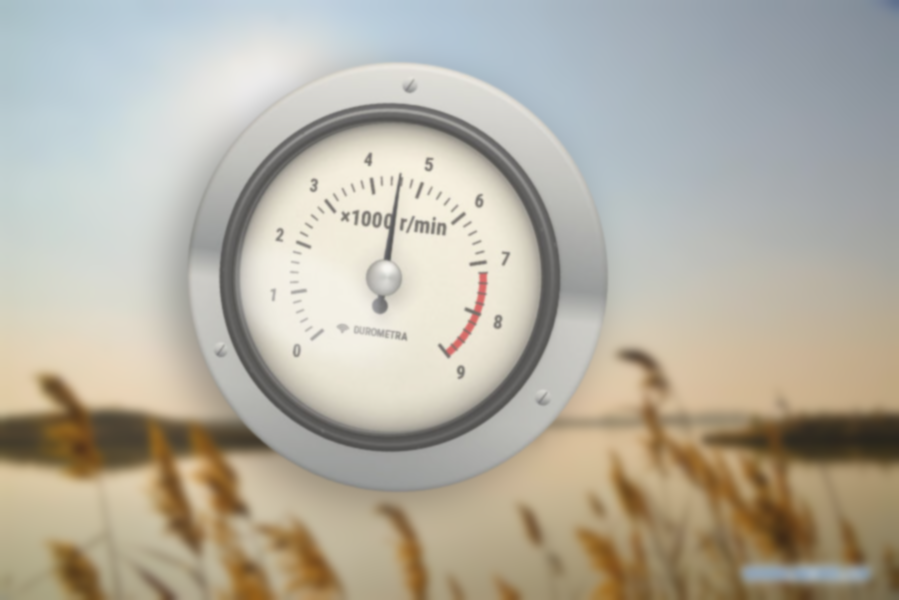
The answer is 4600,rpm
